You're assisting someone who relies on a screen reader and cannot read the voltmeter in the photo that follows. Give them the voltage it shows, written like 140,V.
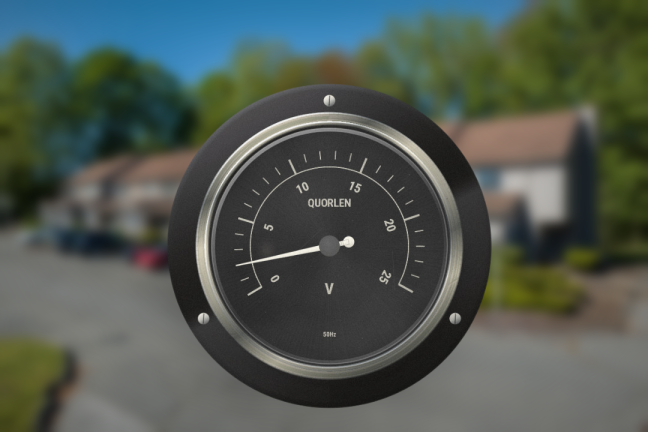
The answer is 2,V
